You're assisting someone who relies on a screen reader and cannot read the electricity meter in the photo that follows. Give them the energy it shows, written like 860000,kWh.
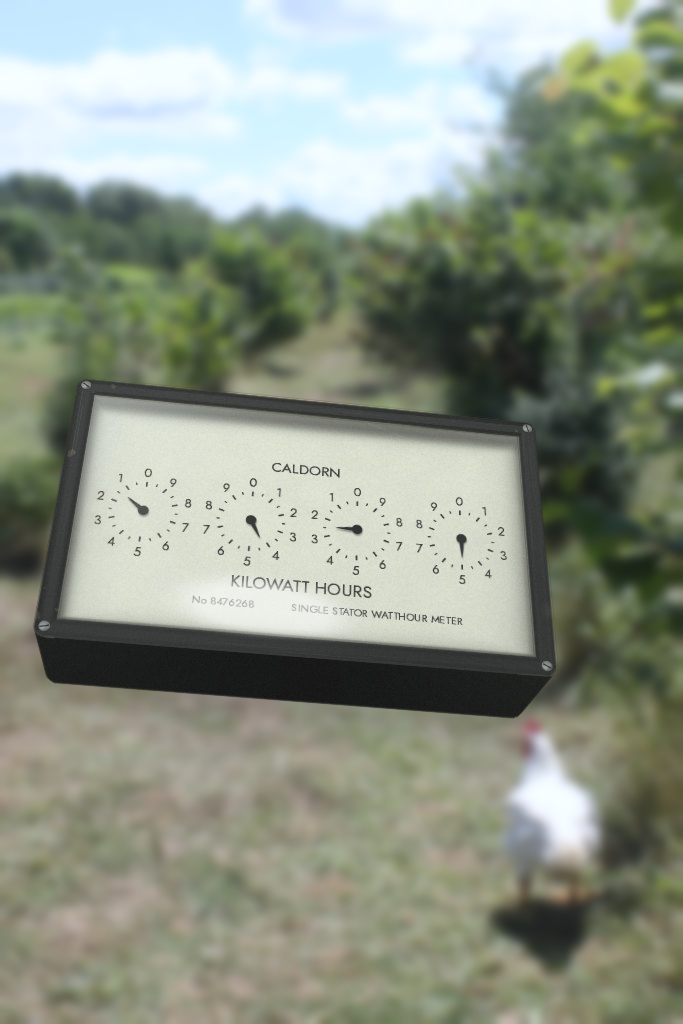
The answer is 1425,kWh
